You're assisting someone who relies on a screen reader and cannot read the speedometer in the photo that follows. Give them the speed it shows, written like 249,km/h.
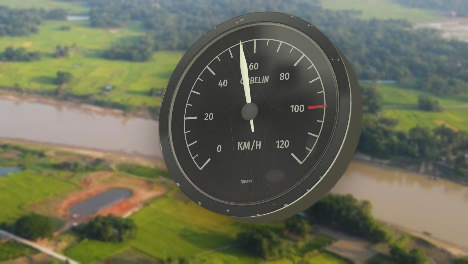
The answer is 55,km/h
